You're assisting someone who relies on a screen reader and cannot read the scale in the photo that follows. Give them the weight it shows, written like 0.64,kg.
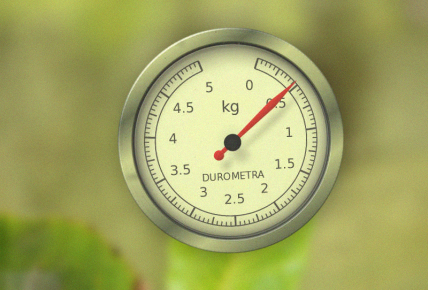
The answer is 0.45,kg
